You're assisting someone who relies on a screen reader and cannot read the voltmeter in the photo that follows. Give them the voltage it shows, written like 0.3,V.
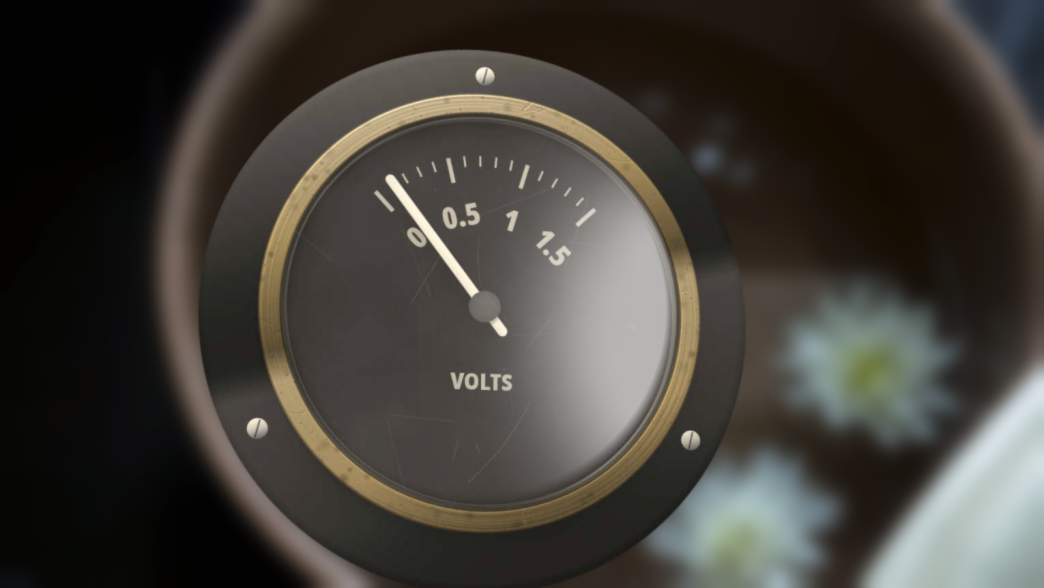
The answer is 0.1,V
